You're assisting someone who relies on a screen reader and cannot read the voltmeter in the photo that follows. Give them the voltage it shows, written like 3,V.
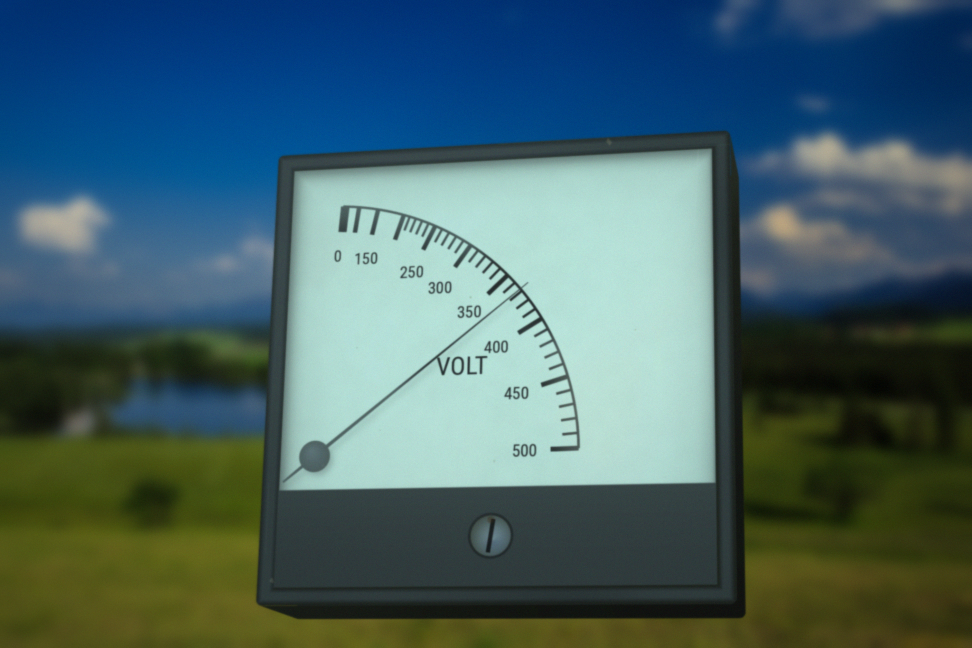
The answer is 370,V
